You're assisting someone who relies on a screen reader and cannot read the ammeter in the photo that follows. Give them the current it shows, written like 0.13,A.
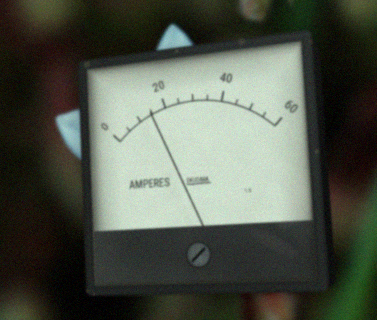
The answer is 15,A
